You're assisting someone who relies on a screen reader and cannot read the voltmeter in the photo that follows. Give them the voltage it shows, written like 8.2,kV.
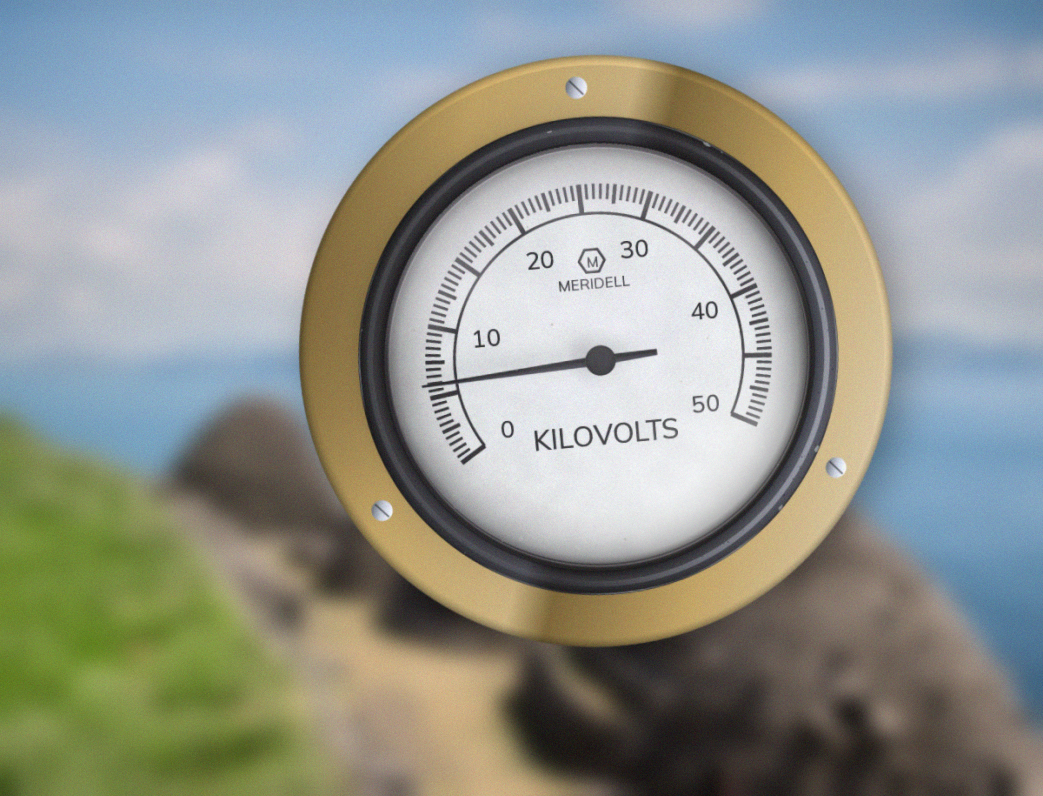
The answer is 6,kV
